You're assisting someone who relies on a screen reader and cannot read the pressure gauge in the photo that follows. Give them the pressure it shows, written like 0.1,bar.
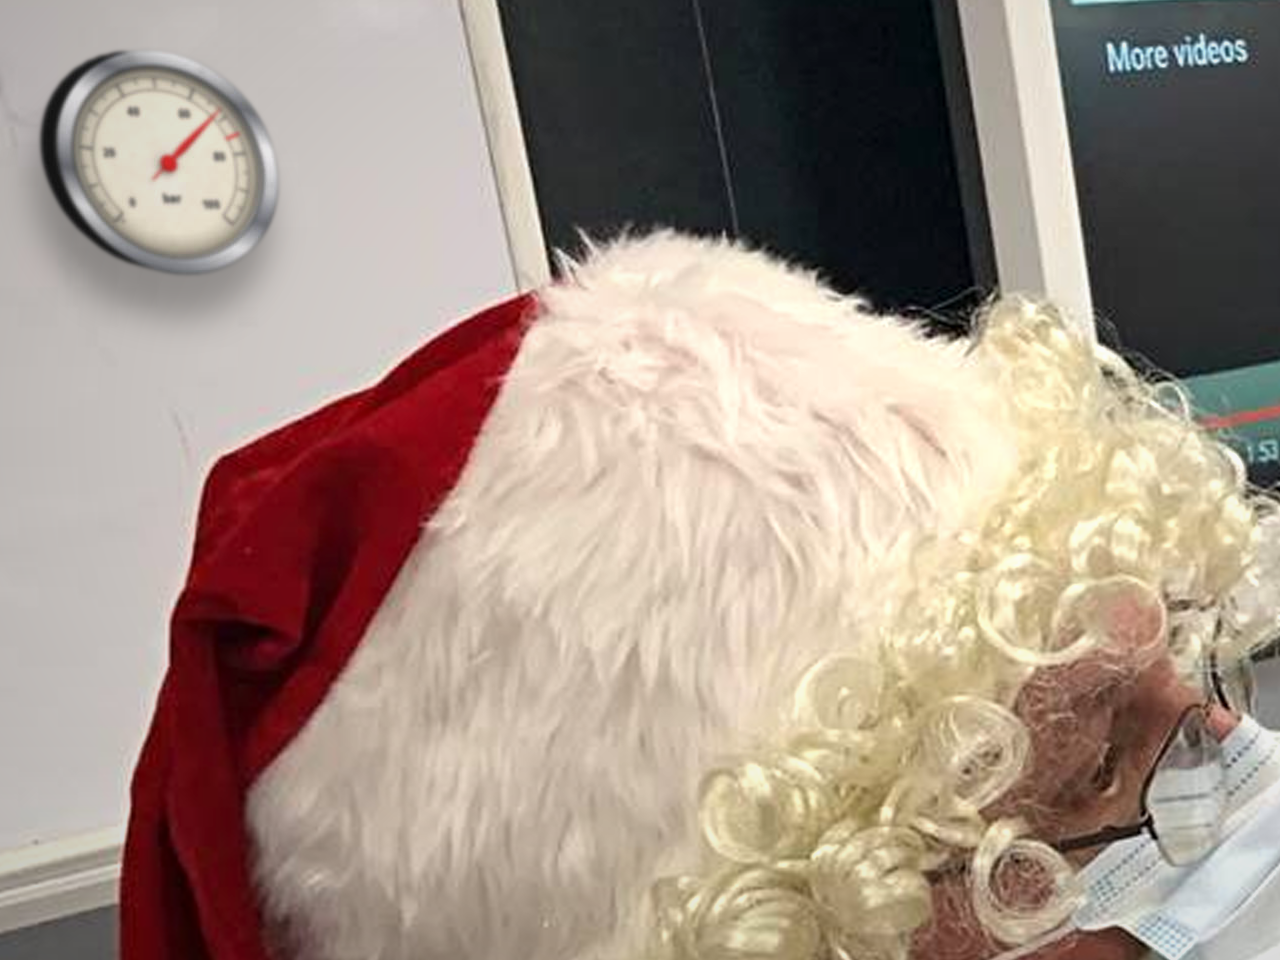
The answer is 67.5,bar
